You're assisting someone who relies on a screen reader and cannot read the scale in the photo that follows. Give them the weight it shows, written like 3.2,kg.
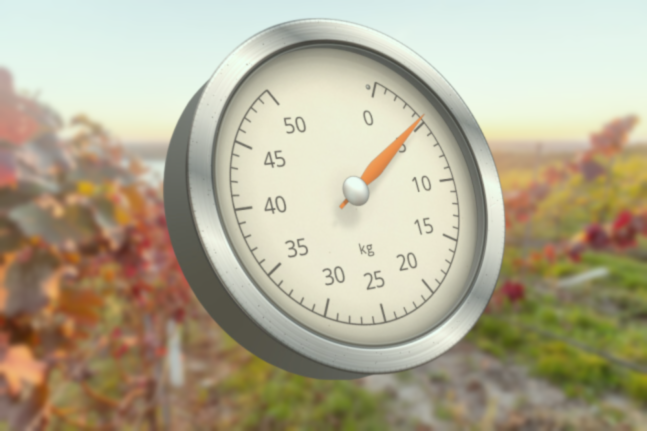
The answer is 4.5,kg
